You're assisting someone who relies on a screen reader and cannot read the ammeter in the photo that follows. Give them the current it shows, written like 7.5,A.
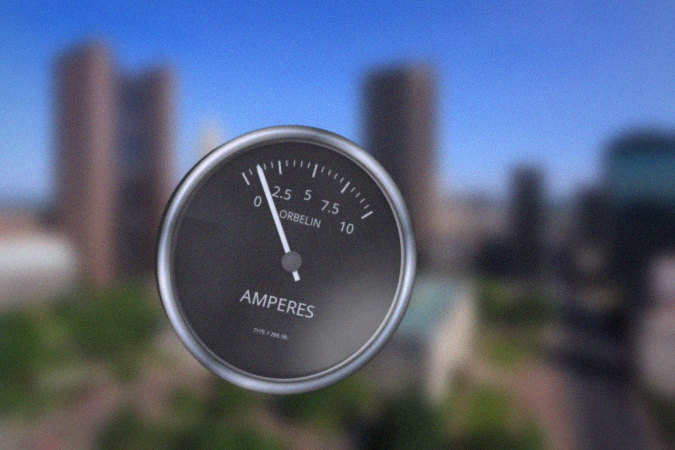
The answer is 1,A
